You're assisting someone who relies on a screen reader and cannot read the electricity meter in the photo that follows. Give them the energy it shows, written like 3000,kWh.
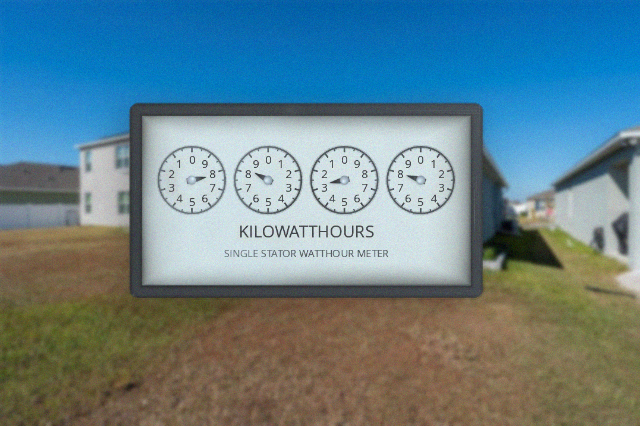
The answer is 7828,kWh
